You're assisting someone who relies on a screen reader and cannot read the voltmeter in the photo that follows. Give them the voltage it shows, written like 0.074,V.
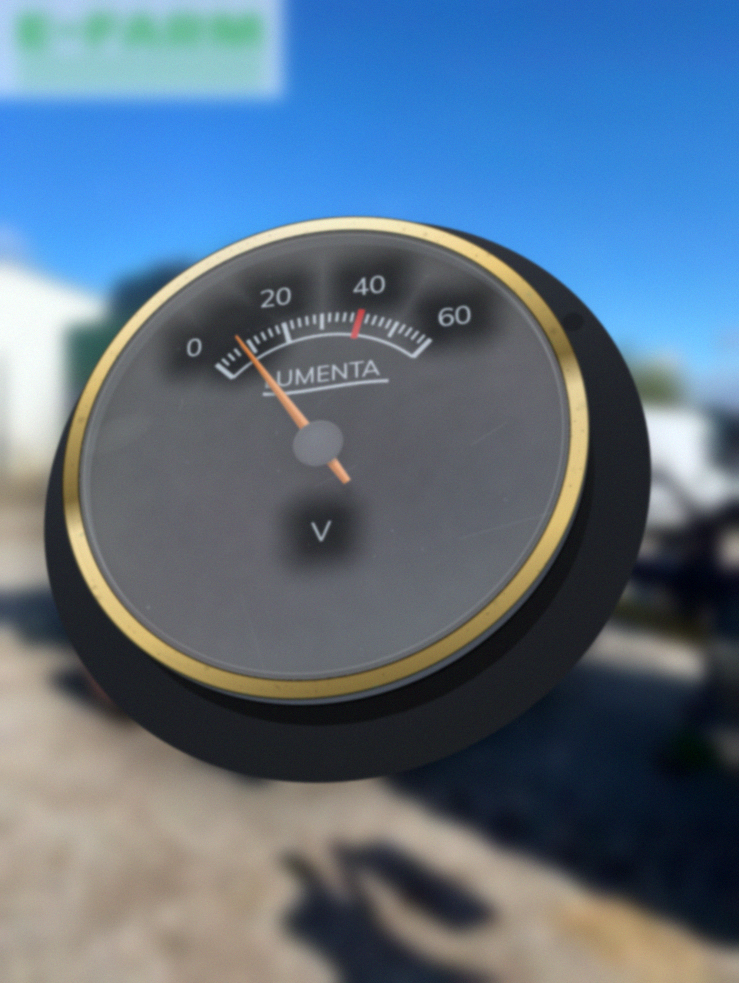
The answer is 8,V
